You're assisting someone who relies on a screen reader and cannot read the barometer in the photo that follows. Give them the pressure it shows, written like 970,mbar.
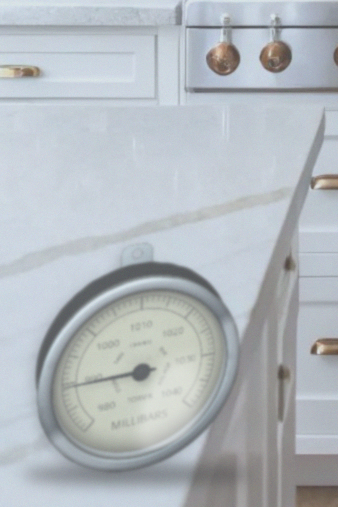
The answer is 990,mbar
